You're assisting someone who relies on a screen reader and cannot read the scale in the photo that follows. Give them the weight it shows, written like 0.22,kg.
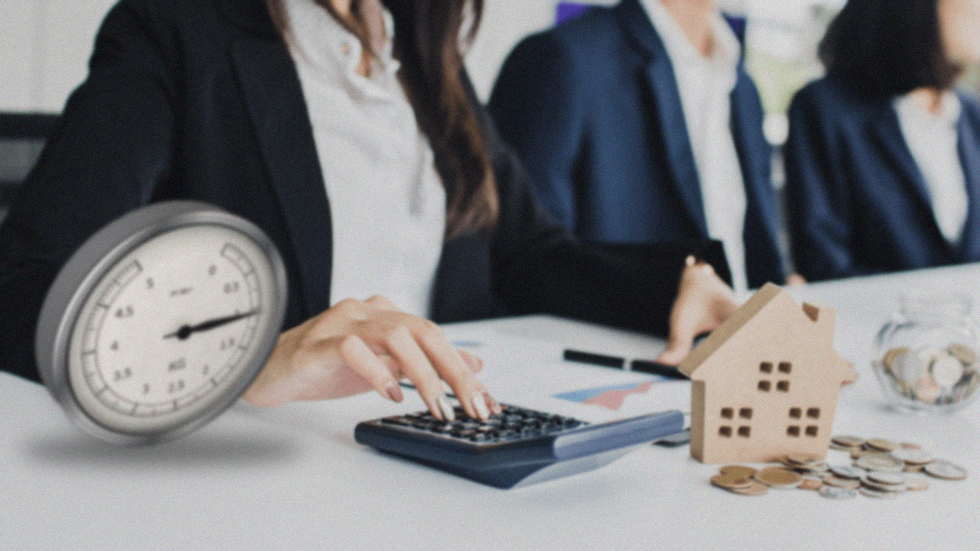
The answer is 1,kg
